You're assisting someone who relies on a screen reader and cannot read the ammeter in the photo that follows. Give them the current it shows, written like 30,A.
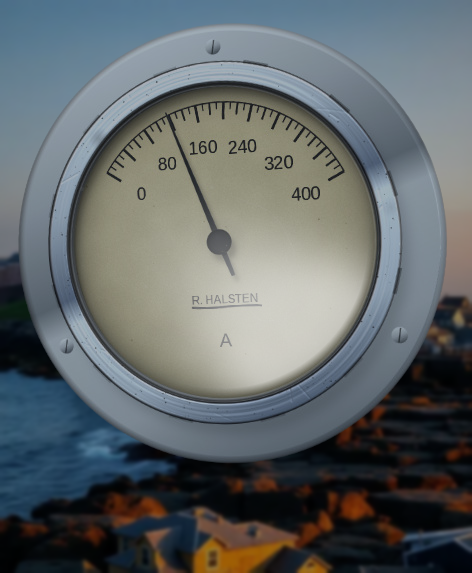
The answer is 120,A
